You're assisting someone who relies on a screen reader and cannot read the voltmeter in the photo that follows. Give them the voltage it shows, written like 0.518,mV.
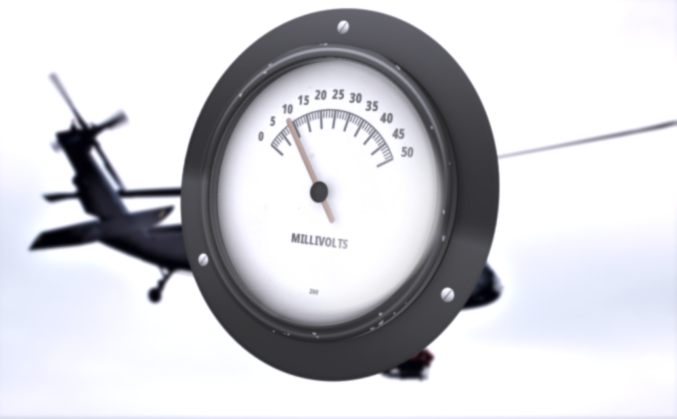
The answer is 10,mV
